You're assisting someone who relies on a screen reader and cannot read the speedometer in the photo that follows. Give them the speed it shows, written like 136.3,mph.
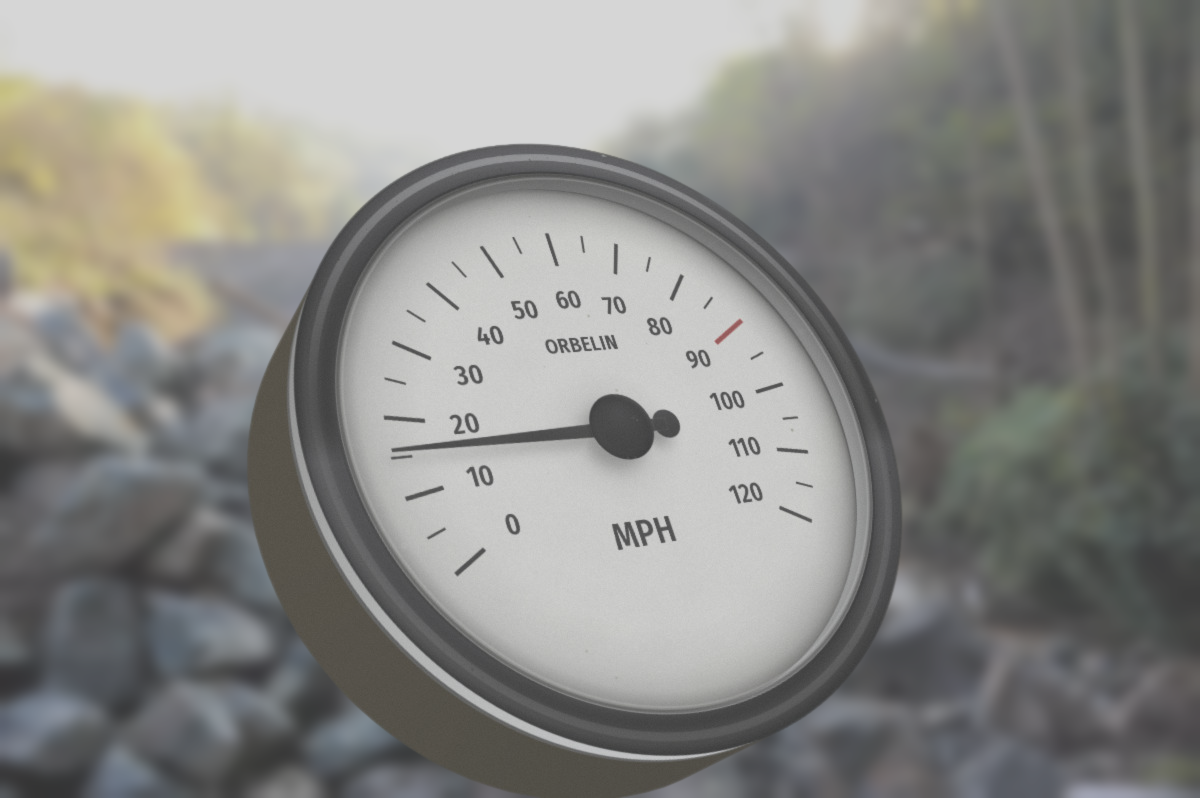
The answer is 15,mph
